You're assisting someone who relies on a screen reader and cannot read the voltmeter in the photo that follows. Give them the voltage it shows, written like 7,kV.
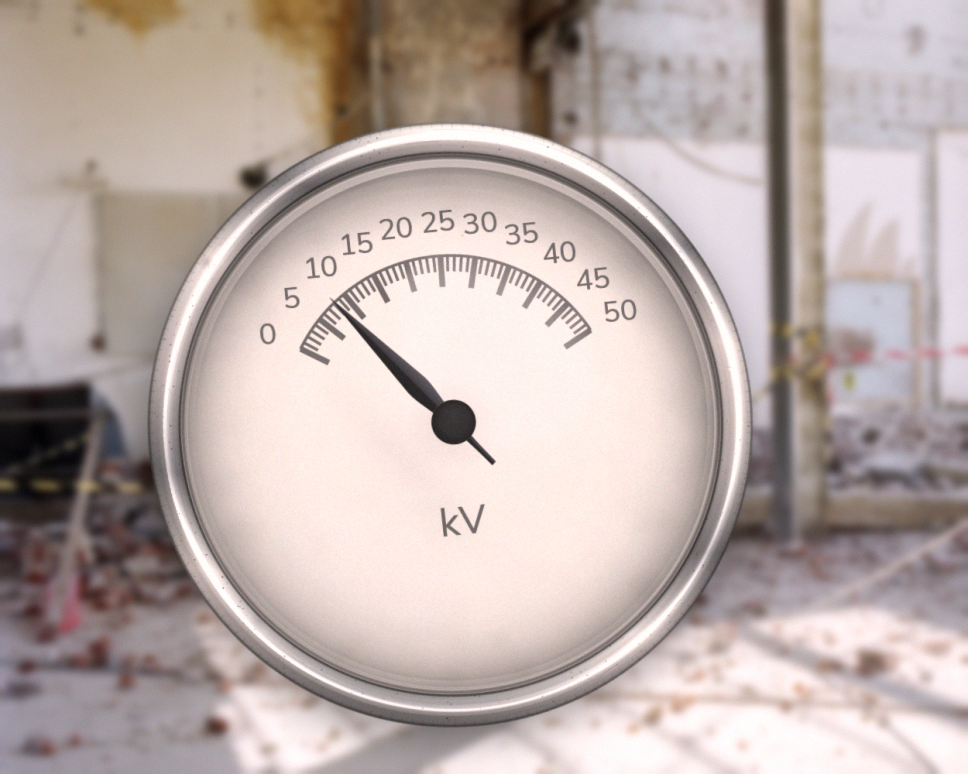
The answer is 8,kV
